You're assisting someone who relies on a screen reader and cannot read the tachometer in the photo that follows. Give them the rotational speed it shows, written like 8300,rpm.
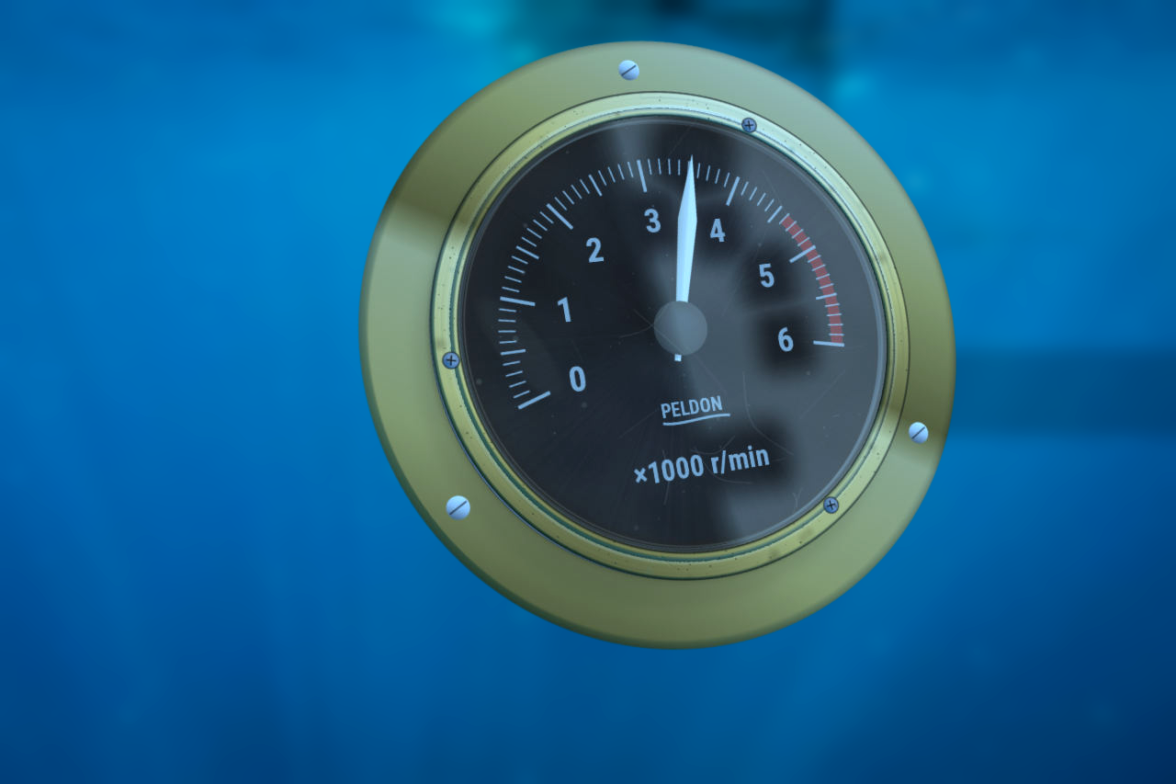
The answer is 3500,rpm
